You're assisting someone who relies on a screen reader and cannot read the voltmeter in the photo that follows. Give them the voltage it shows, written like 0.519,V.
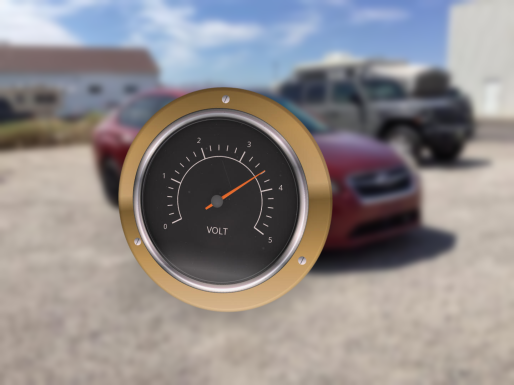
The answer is 3.6,V
